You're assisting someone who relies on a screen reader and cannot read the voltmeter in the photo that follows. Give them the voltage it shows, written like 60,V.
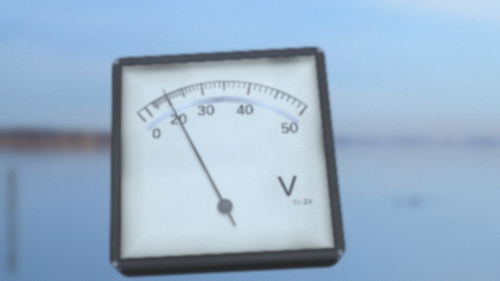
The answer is 20,V
